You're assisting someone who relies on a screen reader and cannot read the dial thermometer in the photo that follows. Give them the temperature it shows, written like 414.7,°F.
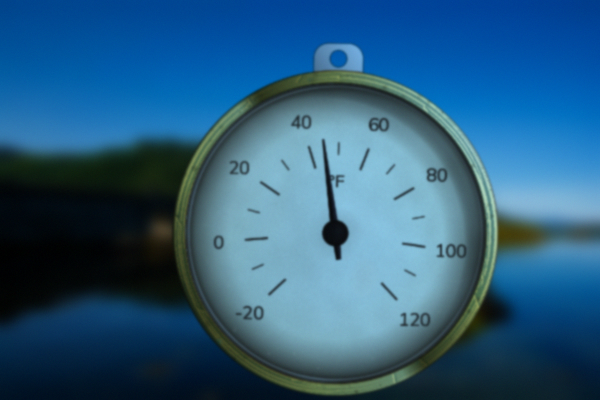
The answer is 45,°F
